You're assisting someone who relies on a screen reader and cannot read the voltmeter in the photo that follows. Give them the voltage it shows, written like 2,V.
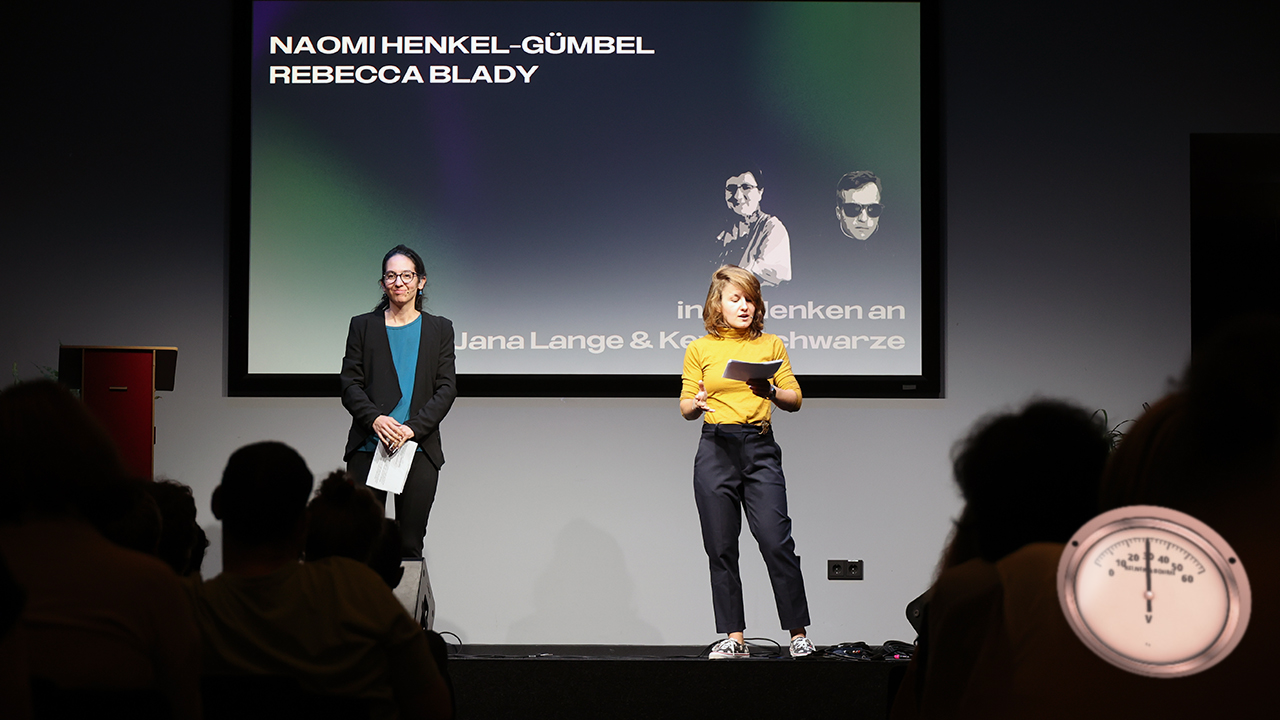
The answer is 30,V
